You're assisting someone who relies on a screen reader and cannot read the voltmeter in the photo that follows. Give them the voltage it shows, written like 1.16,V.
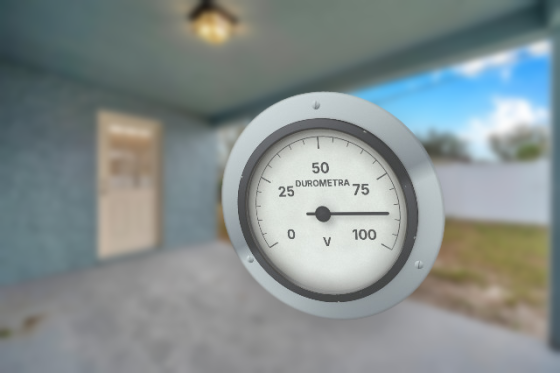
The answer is 87.5,V
